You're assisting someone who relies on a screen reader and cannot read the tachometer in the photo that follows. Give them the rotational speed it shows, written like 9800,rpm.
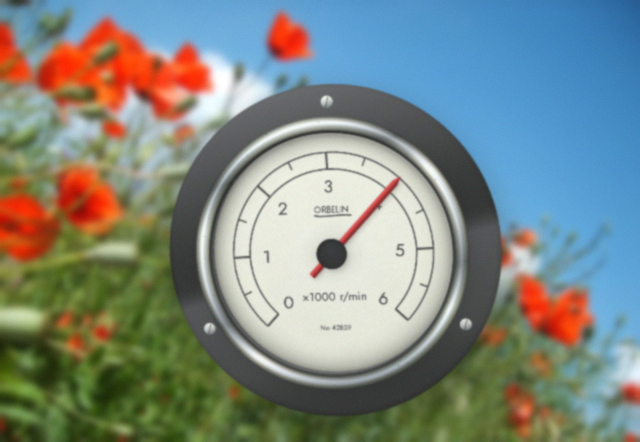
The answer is 4000,rpm
